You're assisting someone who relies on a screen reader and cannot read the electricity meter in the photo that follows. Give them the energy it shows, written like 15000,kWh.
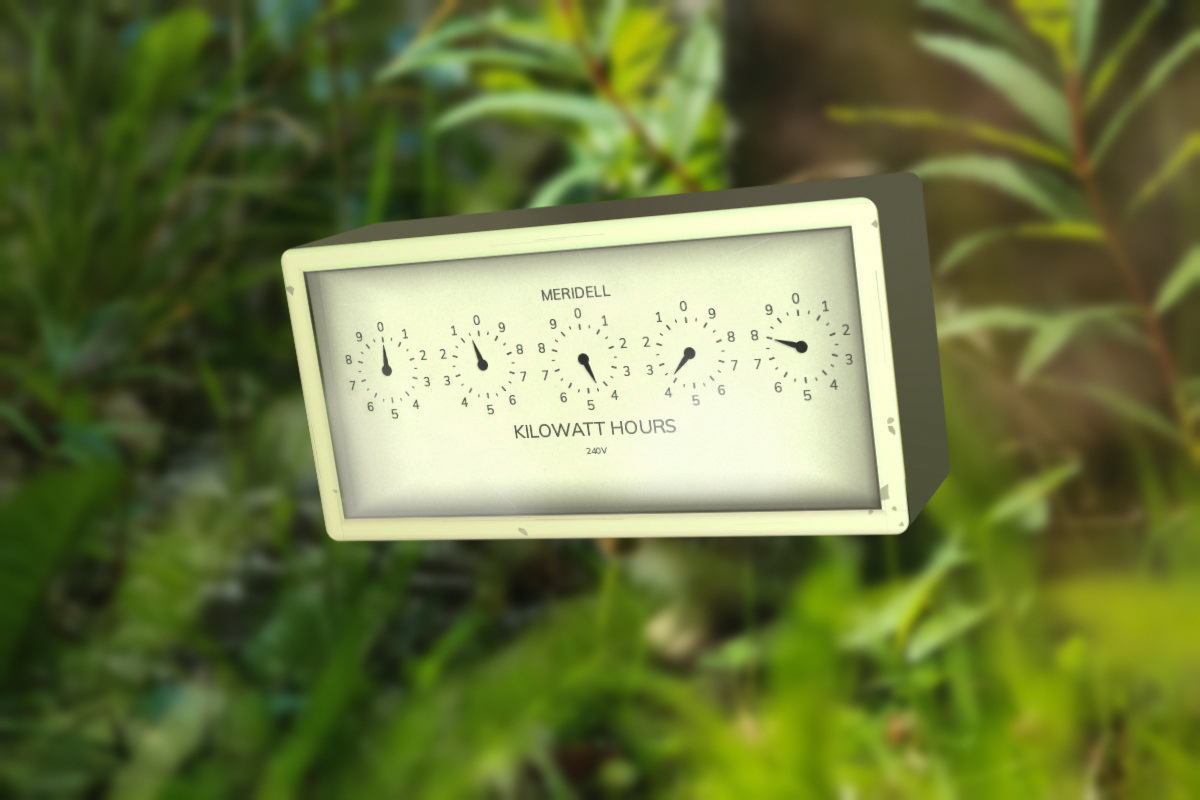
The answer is 438,kWh
